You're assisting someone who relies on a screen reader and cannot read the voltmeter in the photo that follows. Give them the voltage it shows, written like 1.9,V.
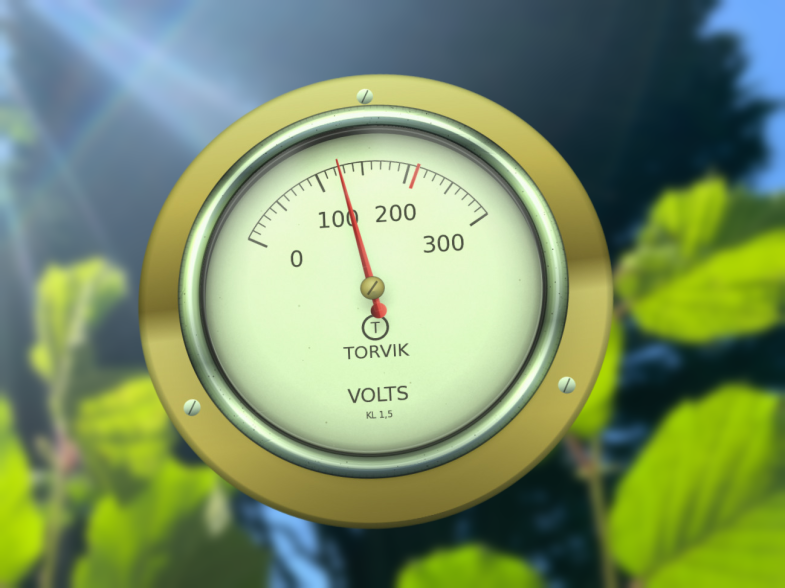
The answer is 125,V
